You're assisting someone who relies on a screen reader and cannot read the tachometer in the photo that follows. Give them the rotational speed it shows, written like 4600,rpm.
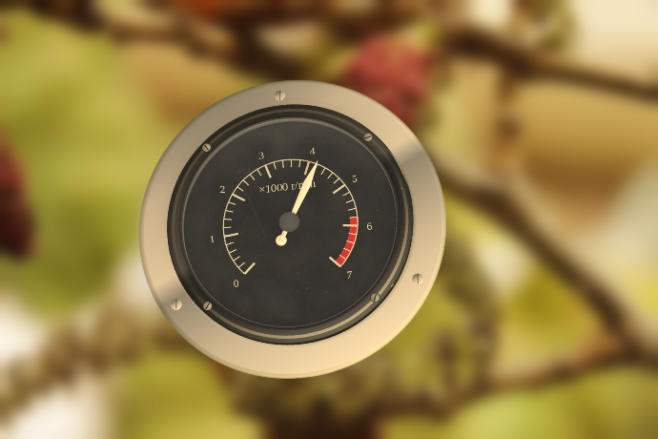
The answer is 4200,rpm
